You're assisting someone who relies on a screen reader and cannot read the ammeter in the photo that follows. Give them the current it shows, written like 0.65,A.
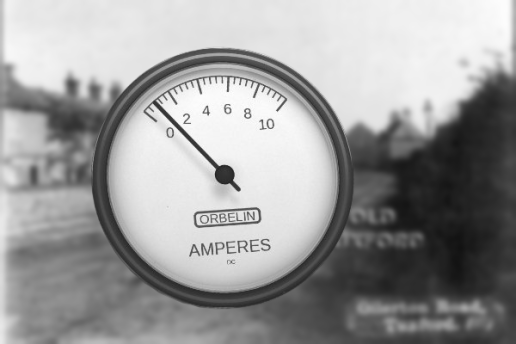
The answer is 0.8,A
